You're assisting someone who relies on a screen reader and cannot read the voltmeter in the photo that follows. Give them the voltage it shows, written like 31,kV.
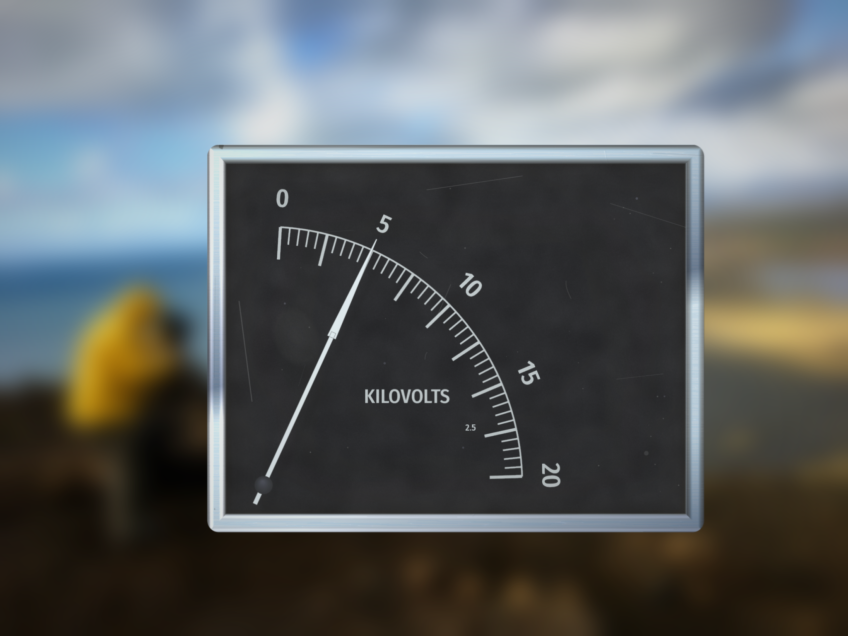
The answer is 5,kV
